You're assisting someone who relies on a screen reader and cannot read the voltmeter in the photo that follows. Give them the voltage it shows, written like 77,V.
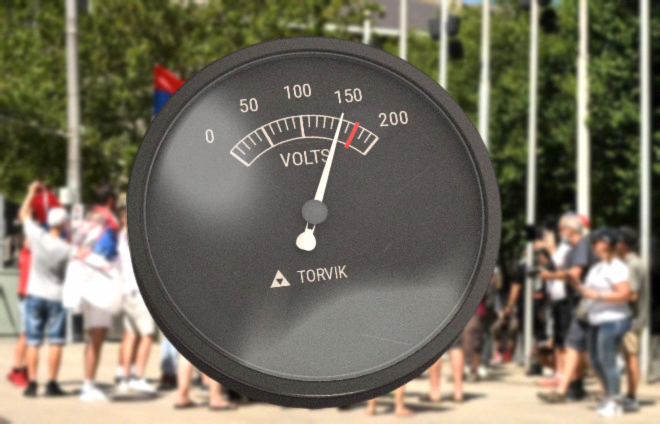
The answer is 150,V
